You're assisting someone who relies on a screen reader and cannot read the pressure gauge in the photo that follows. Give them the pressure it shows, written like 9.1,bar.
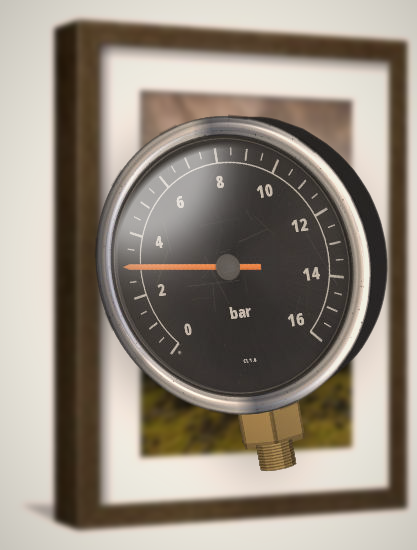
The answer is 3,bar
